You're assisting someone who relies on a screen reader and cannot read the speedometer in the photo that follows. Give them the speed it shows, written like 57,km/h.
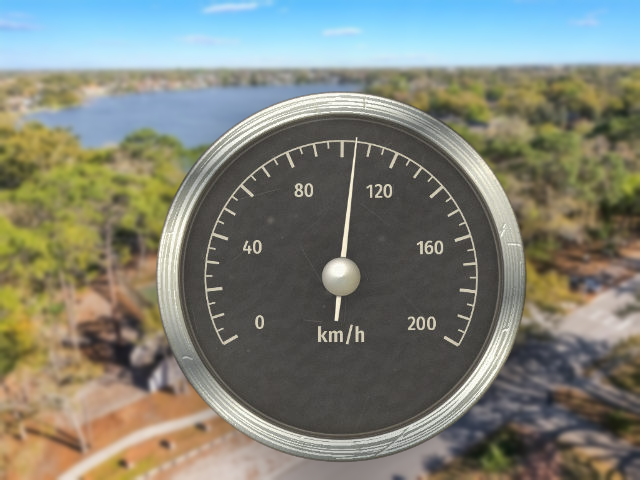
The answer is 105,km/h
